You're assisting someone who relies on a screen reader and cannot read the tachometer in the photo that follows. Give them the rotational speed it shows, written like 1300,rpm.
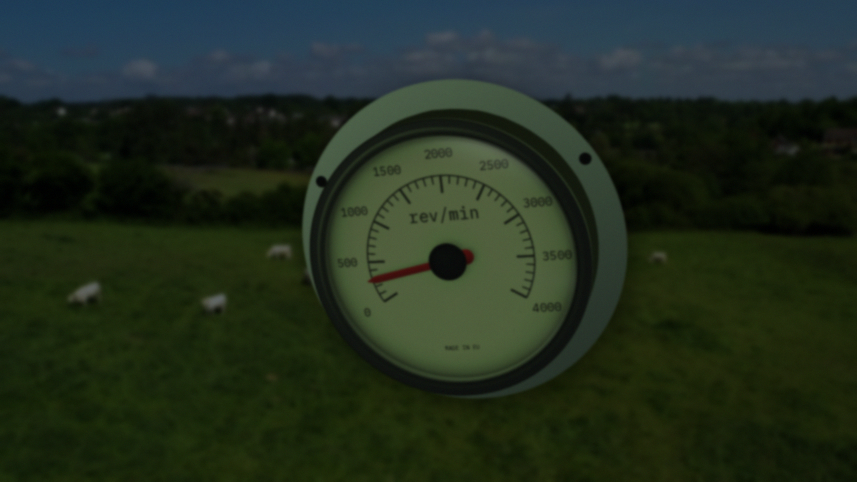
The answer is 300,rpm
